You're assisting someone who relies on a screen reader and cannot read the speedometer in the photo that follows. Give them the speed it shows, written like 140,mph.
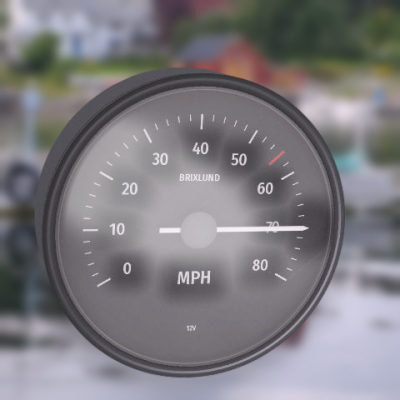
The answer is 70,mph
